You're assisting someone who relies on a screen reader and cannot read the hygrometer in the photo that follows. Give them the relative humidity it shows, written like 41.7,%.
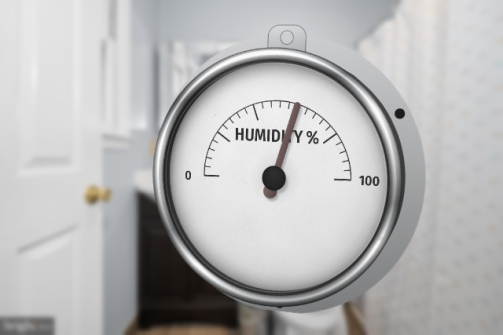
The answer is 60,%
